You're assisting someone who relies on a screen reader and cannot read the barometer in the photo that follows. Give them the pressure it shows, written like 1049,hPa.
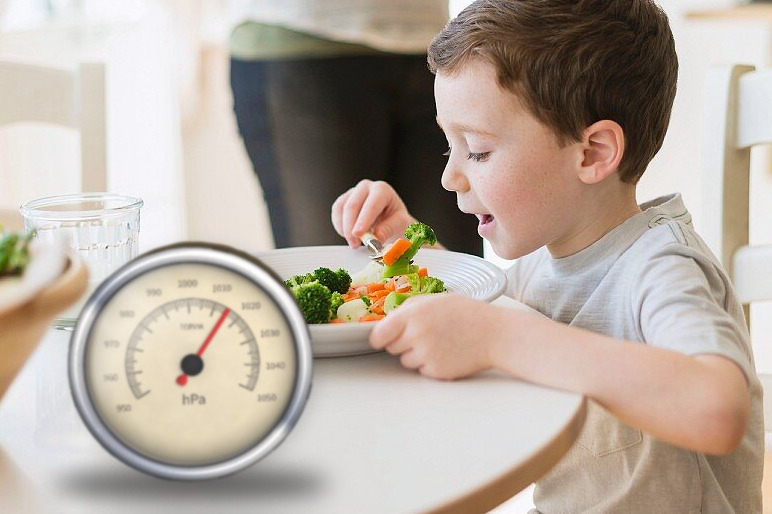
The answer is 1015,hPa
